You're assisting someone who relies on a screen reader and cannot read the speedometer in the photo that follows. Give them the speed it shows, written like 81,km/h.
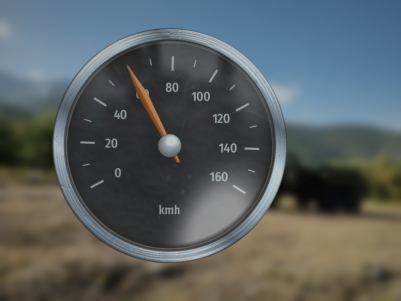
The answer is 60,km/h
